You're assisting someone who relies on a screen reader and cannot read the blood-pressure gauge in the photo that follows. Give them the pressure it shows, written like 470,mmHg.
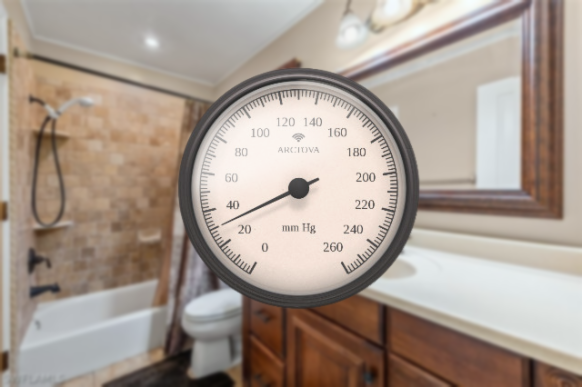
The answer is 30,mmHg
